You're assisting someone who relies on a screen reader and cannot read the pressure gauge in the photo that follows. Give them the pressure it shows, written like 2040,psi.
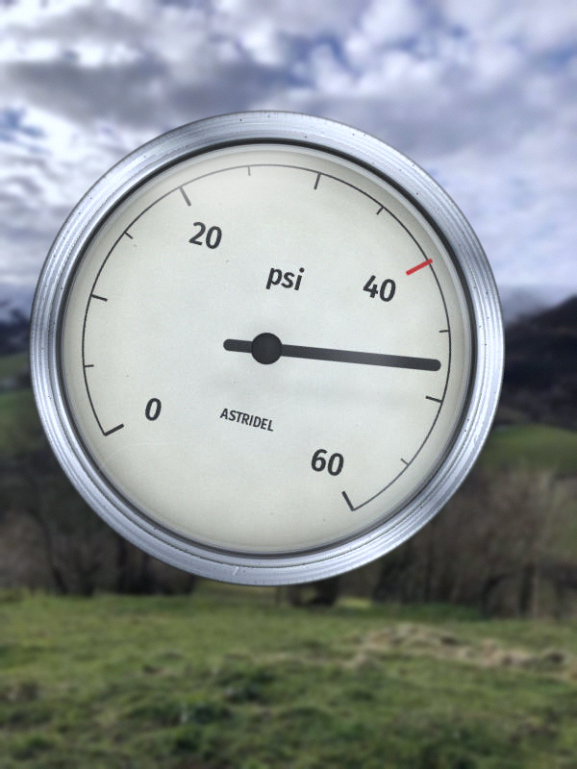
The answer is 47.5,psi
